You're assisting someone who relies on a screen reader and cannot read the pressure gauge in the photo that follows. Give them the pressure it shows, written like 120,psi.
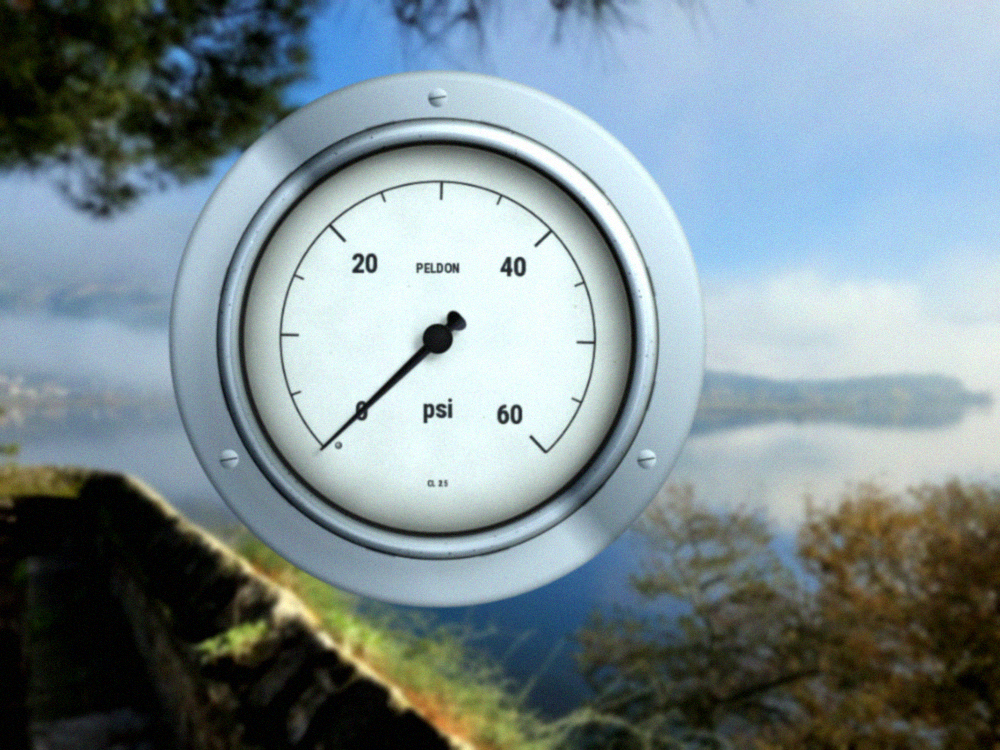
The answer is 0,psi
